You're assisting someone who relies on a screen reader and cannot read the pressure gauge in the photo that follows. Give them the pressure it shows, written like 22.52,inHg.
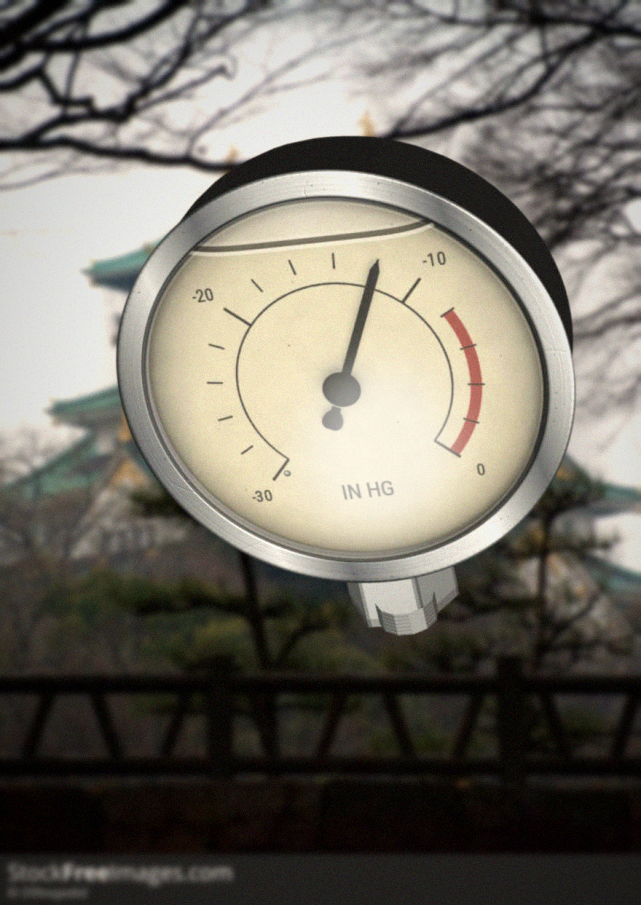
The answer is -12,inHg
